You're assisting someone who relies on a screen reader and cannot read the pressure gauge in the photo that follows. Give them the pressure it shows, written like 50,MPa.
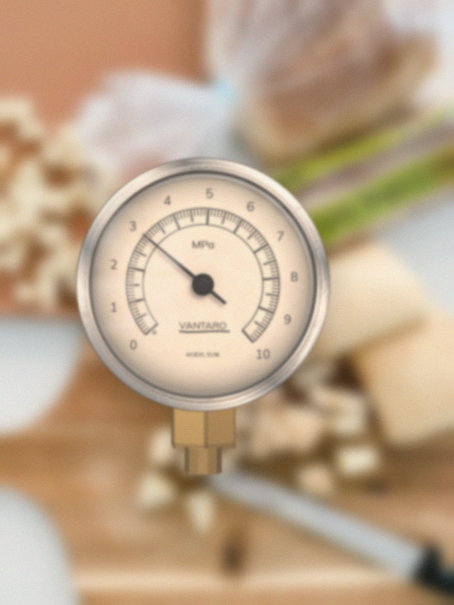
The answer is 3,MPa
